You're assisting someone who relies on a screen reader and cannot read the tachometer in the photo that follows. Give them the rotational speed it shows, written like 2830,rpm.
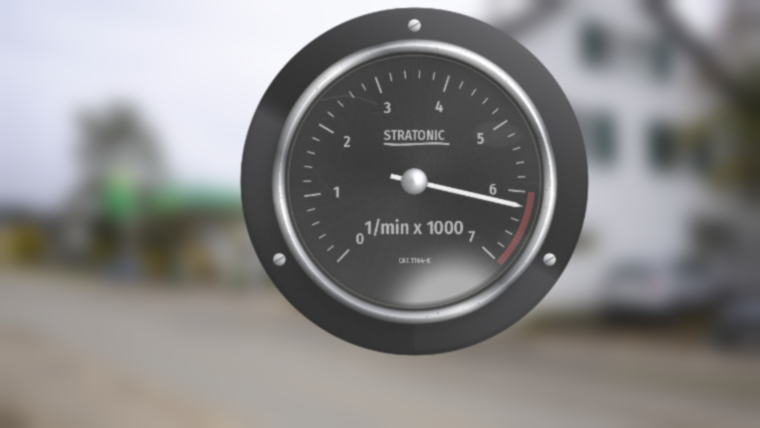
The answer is 6200,rpm
